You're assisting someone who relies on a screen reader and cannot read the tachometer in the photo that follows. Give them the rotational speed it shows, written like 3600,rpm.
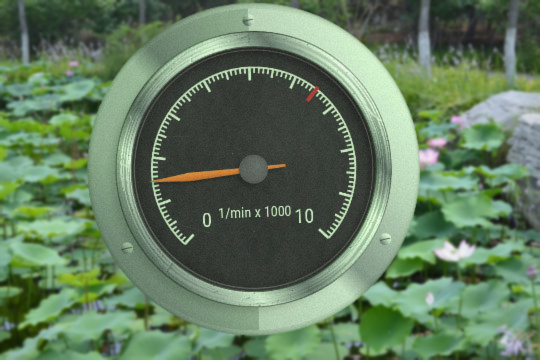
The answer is 1500,rpm
